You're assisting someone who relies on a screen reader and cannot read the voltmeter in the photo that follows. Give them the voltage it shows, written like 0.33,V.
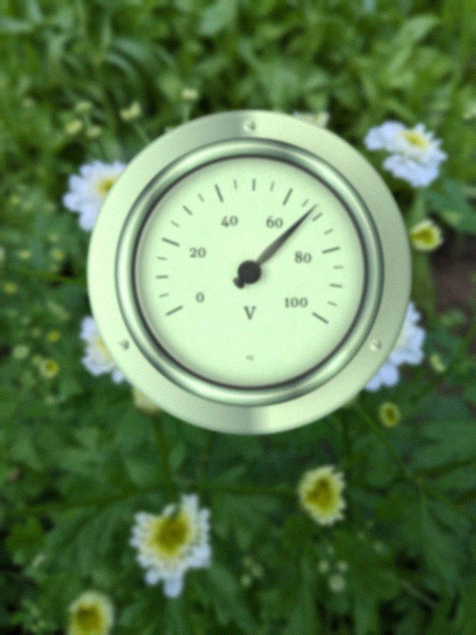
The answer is 67.5,V
